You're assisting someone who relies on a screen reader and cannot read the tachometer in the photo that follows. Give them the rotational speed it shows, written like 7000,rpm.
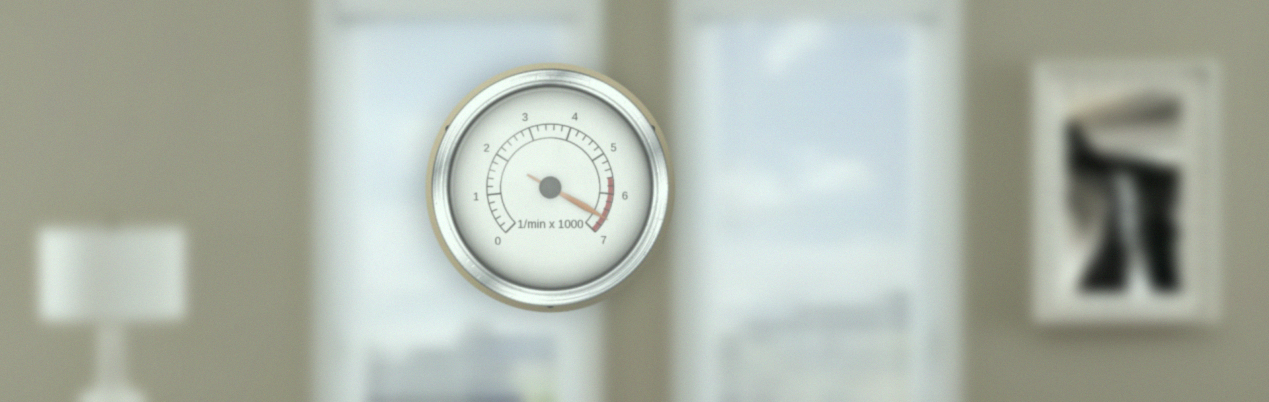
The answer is 6600,rpm
